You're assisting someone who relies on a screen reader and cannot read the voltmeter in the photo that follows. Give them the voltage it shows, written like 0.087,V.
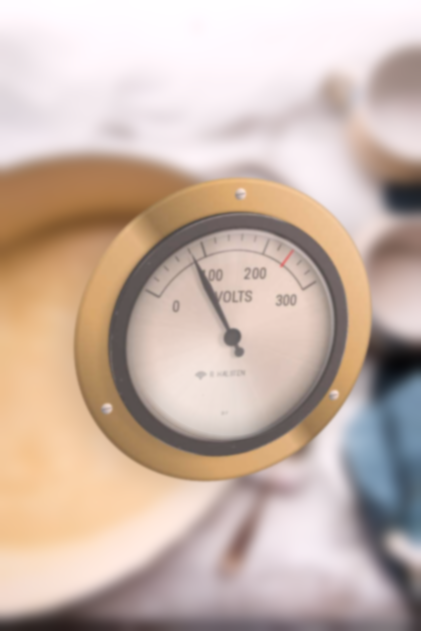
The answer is 80,V
